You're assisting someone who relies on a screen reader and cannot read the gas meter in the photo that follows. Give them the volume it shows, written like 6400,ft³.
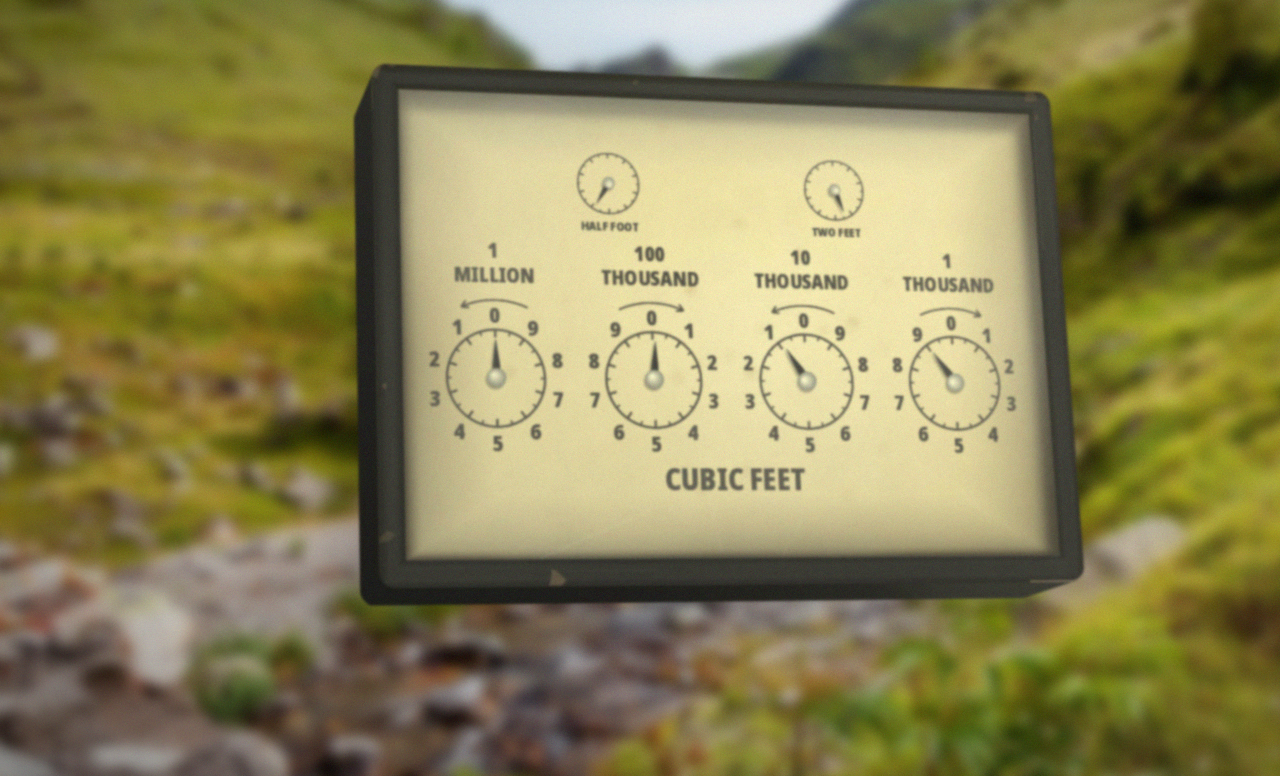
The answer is 900,ft³
